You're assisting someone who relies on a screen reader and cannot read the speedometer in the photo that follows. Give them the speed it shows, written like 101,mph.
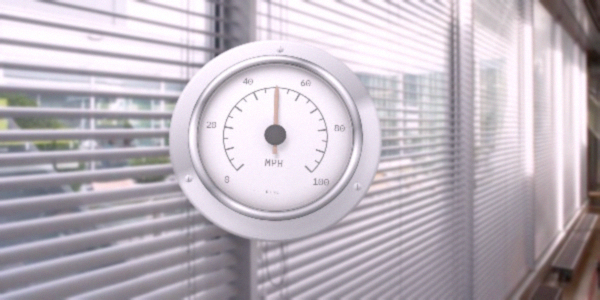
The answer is 50,mph
